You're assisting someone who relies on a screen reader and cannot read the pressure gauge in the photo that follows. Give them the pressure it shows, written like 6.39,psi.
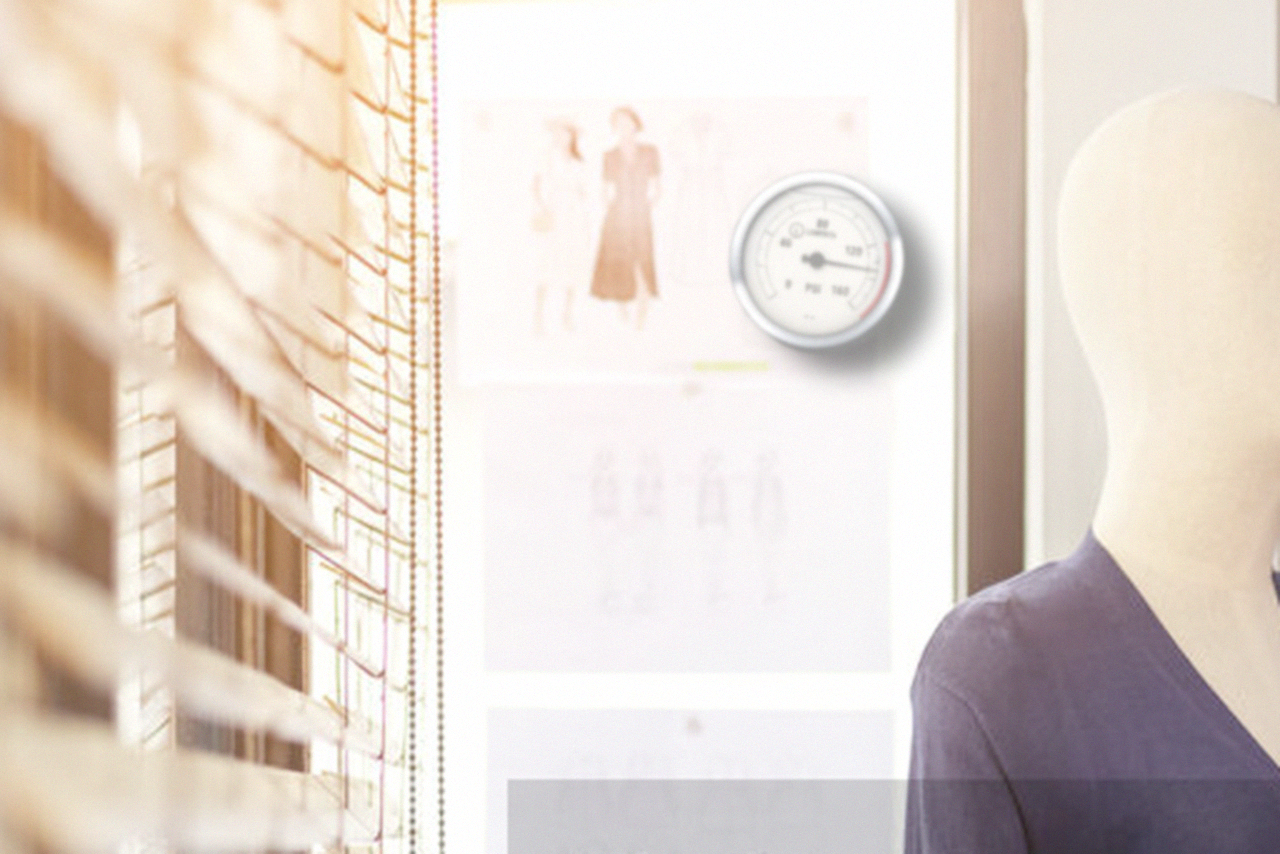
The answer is 135,psi
